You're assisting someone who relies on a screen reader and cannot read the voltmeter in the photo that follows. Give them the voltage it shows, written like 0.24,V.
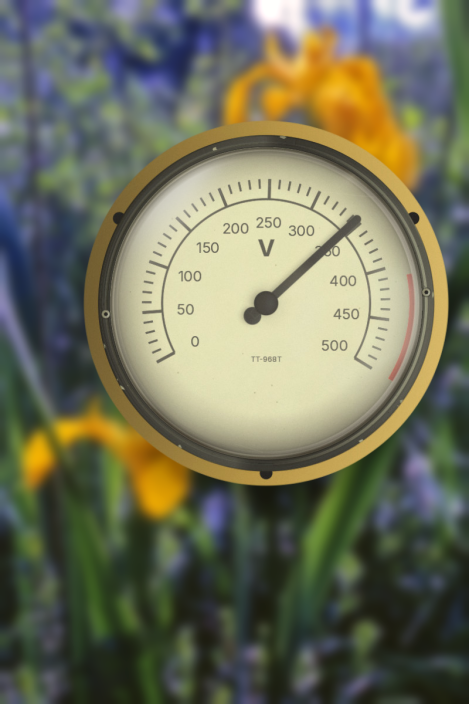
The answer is 345,V
